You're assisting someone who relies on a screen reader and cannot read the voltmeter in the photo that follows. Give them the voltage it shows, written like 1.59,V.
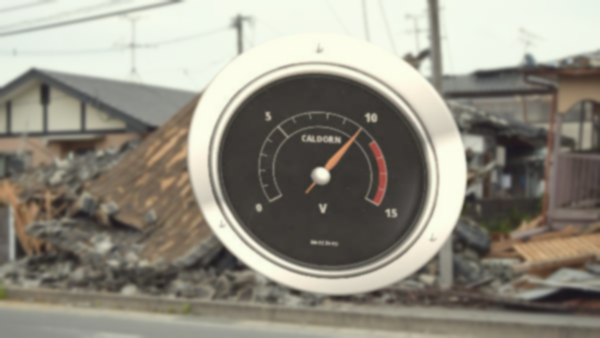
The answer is 10,V
